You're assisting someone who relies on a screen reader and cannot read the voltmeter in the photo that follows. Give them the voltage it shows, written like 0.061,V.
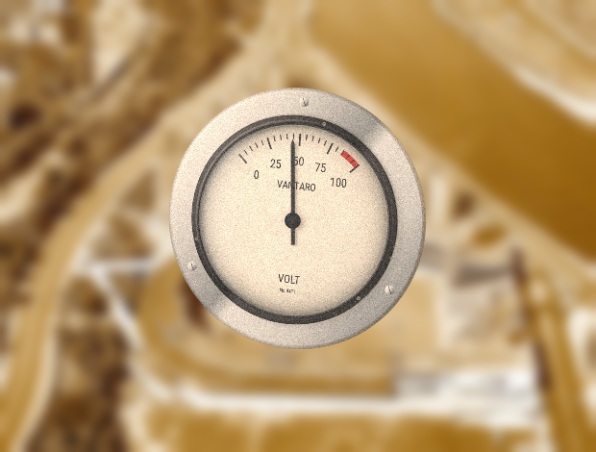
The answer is 45,V
